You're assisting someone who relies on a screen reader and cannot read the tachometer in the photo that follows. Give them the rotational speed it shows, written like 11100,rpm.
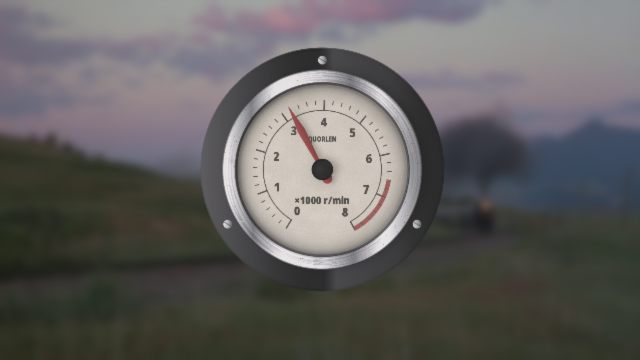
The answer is 3200,rpm
